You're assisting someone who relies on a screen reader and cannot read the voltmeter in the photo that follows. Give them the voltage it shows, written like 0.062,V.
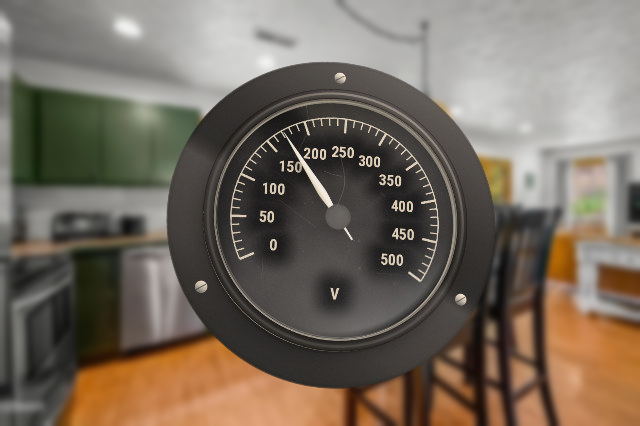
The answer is 170,V
